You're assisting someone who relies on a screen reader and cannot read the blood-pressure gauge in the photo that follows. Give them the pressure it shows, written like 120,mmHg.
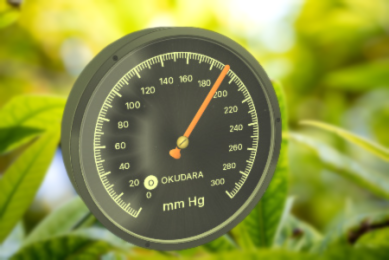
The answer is 190,mmHg
